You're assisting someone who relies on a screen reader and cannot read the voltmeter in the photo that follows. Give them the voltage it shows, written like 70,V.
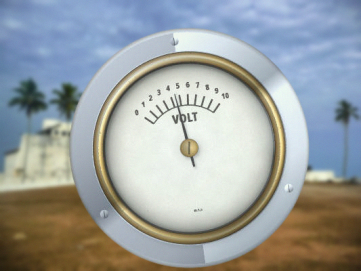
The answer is 4.5,V
